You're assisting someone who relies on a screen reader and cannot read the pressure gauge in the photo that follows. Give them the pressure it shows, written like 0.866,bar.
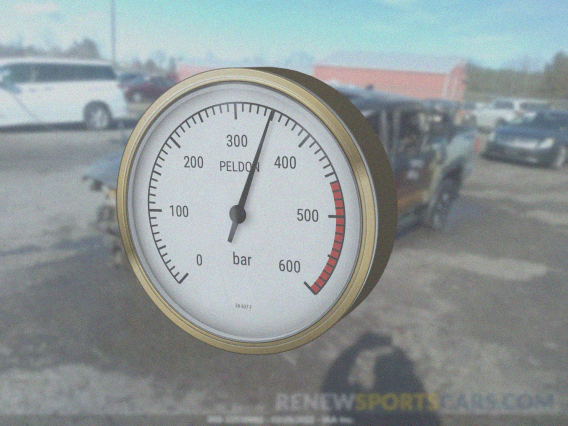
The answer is 350,bar
